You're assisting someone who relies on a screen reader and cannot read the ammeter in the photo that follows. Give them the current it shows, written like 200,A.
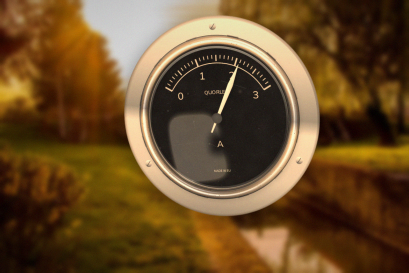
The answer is 2.1,A
